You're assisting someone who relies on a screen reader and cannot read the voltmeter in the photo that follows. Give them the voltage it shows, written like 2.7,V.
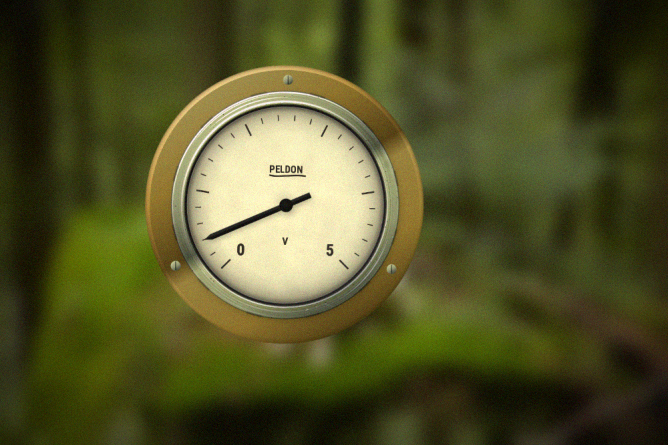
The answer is 0.4,V
